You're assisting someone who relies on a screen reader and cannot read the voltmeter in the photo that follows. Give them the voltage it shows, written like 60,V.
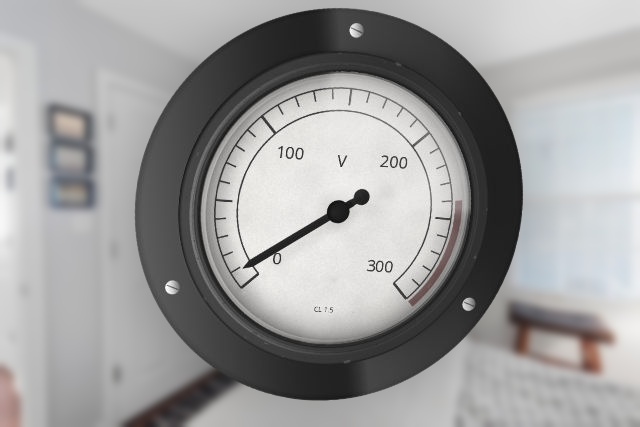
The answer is 10,V
